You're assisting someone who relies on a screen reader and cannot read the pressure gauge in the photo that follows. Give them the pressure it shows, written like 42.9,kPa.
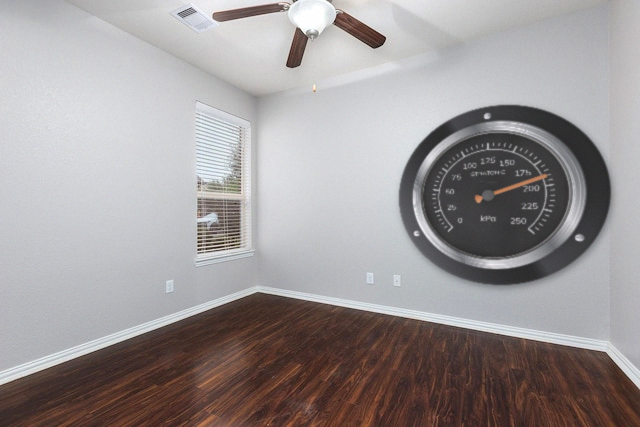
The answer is 190,kPa
